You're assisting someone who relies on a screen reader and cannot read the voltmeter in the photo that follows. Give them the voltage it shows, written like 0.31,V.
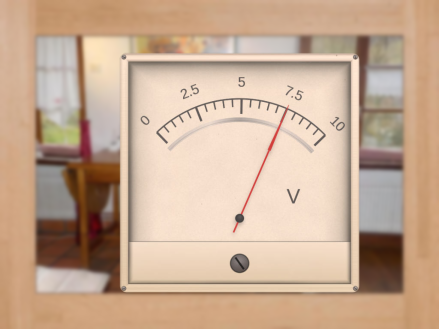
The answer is 7.5,V
